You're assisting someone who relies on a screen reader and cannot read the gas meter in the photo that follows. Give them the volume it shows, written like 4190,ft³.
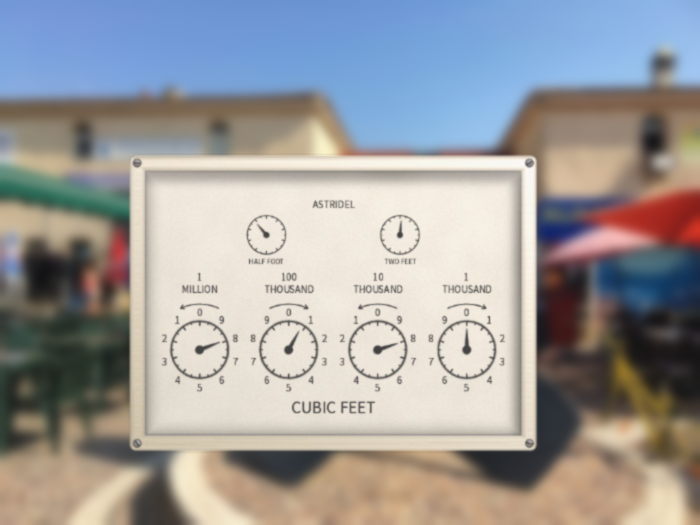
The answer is 808000,ft³
